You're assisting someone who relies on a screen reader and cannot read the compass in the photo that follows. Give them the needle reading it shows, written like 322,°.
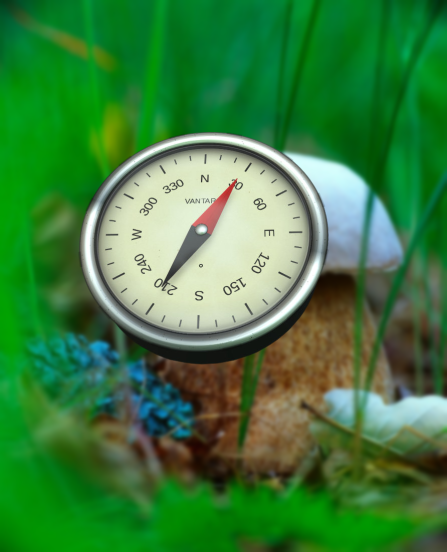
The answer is 30,°
